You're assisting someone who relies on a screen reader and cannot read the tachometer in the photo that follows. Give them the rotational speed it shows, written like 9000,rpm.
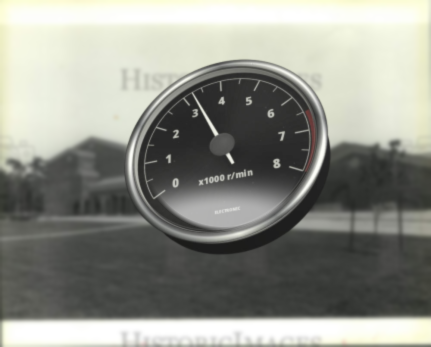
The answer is 3250,rpm
